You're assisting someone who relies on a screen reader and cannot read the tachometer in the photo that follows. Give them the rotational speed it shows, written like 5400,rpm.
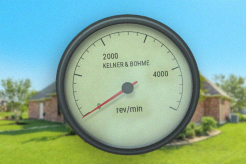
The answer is 0,rpm
